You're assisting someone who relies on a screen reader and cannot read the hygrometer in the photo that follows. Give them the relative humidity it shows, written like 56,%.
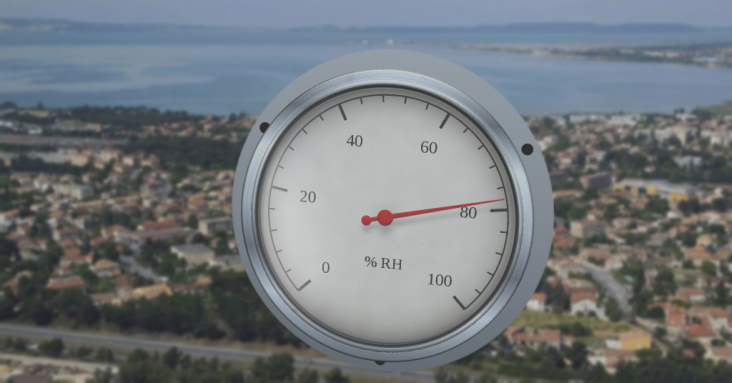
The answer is 78,%
